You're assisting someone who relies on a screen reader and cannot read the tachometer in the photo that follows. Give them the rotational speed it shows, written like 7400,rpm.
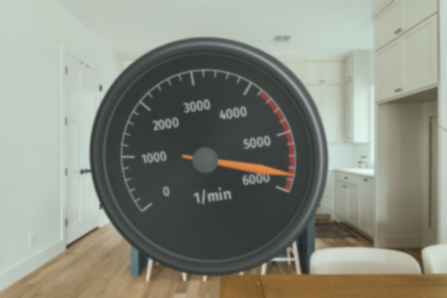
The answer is 5700,rpm
